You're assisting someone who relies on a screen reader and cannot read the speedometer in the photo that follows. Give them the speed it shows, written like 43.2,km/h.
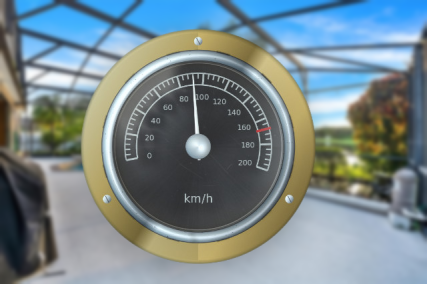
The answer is 92,km/h
